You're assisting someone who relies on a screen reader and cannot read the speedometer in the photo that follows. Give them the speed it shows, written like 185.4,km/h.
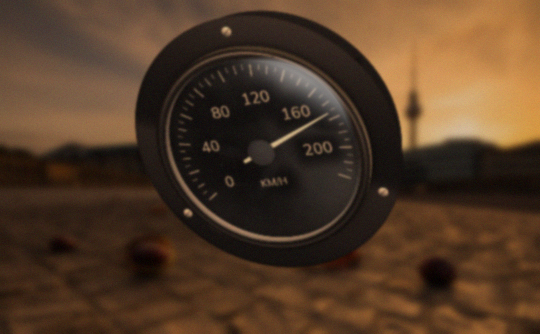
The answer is 175,km/h
